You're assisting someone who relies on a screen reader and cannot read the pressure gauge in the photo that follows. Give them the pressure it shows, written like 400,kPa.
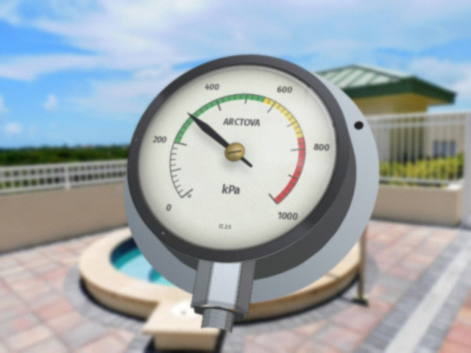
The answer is 300,kPa
